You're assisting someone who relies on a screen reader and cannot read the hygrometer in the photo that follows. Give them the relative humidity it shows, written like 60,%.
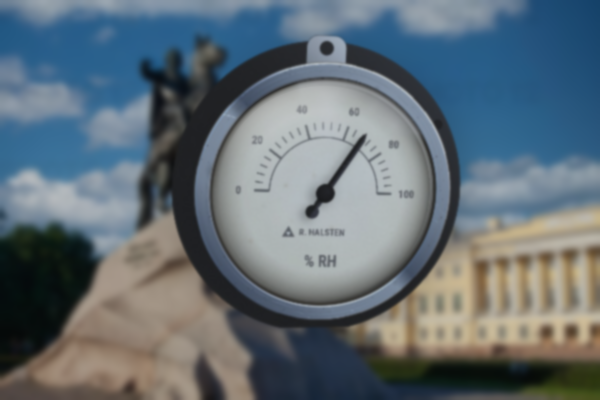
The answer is 68,%
